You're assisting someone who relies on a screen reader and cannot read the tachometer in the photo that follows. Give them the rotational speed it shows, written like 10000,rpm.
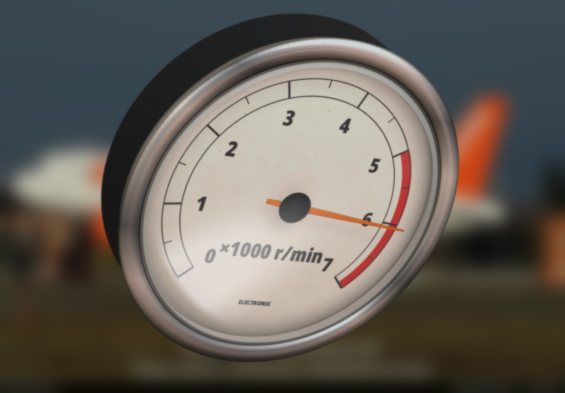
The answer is 6000,rpm
